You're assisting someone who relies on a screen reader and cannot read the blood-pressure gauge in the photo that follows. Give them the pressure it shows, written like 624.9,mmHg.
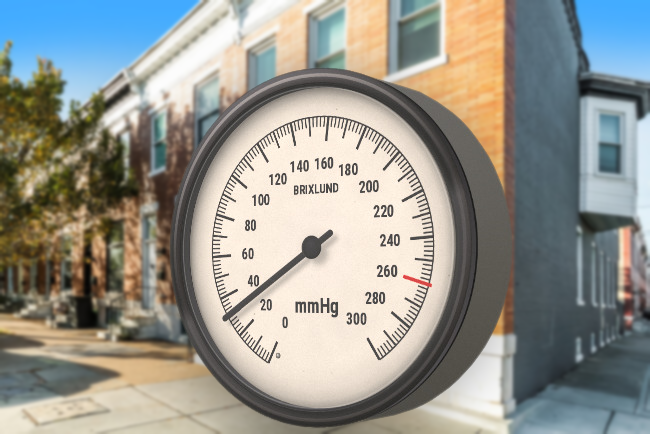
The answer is 30,mmHg
